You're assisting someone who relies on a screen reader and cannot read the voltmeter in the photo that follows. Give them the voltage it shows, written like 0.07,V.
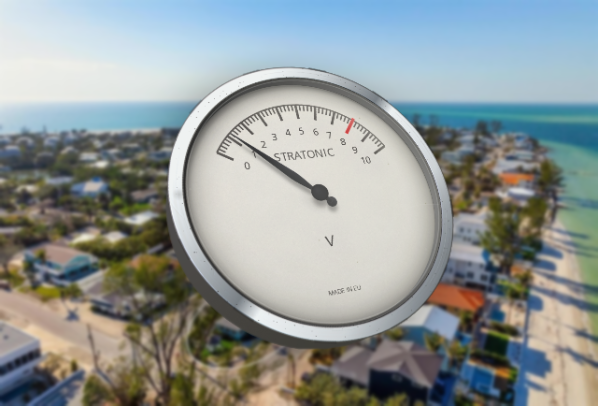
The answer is 1,V
